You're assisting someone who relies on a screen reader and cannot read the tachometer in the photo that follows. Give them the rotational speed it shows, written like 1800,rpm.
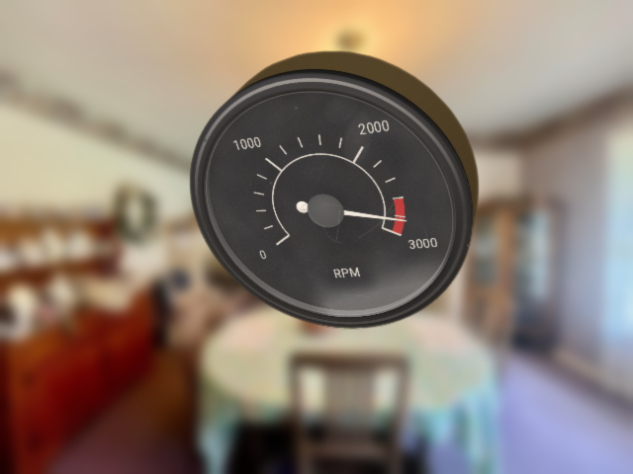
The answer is 2800,rpm
